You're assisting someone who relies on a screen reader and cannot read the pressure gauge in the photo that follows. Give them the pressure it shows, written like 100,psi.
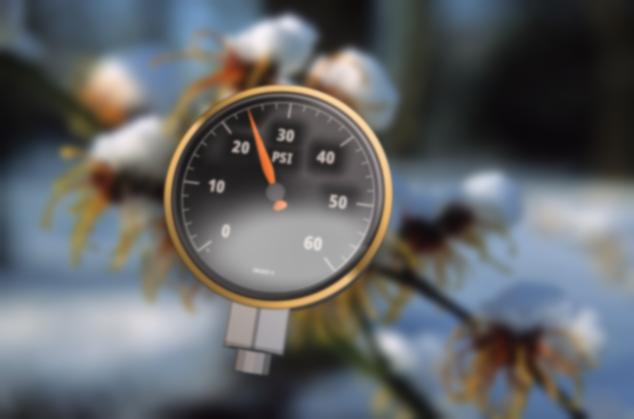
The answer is 24,psi
